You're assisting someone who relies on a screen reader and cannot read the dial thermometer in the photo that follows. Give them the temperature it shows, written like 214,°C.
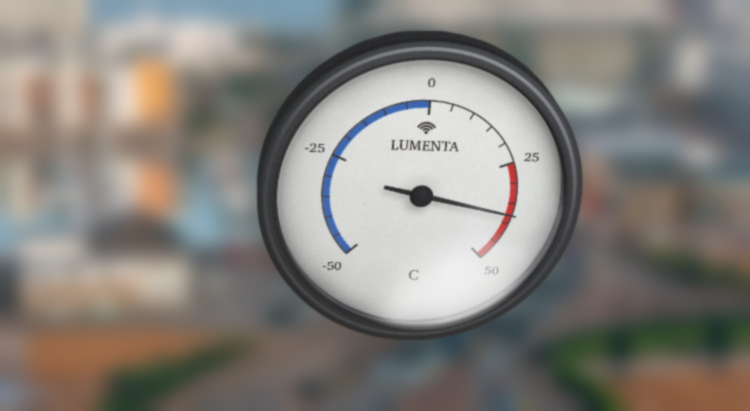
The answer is 37.5,°C
